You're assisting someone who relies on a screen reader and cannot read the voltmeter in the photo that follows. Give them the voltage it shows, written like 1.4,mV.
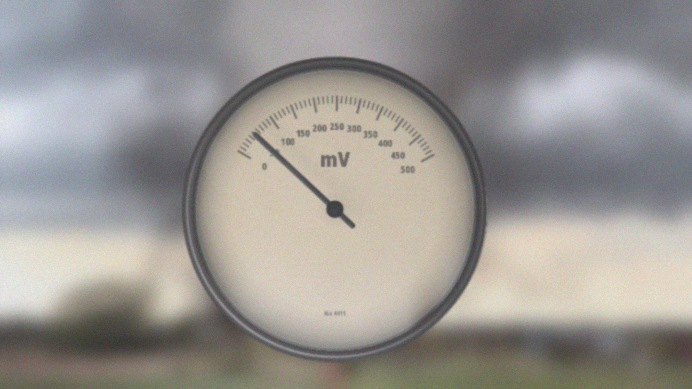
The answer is 50,mV
